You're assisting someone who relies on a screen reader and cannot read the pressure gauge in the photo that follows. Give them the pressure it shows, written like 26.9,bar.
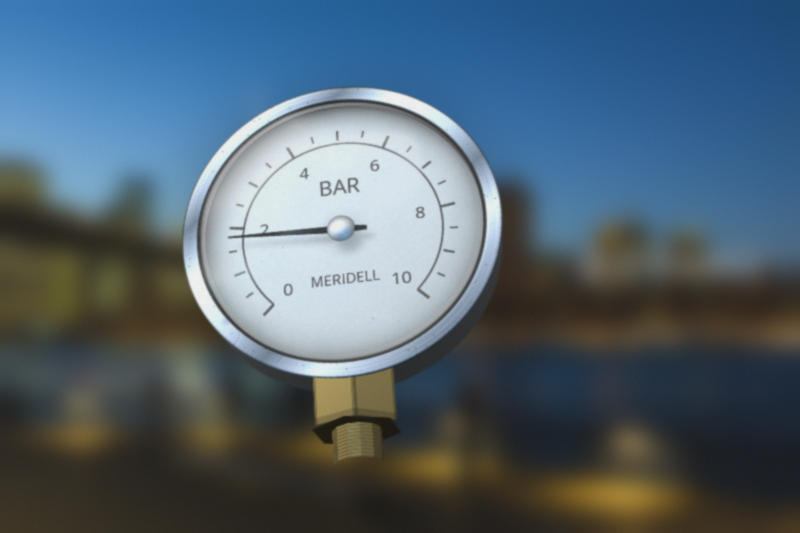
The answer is 1.75,bar
